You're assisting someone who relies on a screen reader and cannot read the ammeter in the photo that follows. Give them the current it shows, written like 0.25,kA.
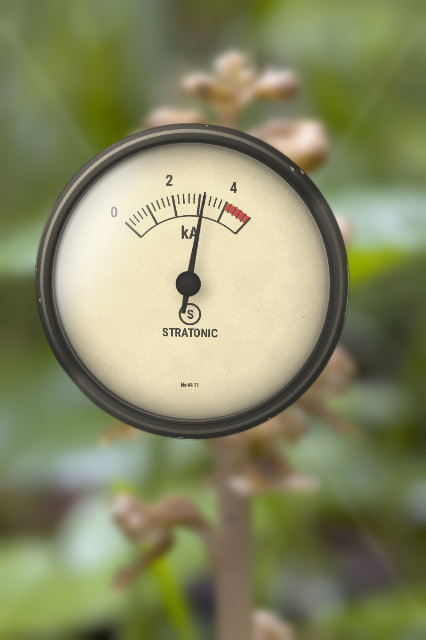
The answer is 3.2,kA
